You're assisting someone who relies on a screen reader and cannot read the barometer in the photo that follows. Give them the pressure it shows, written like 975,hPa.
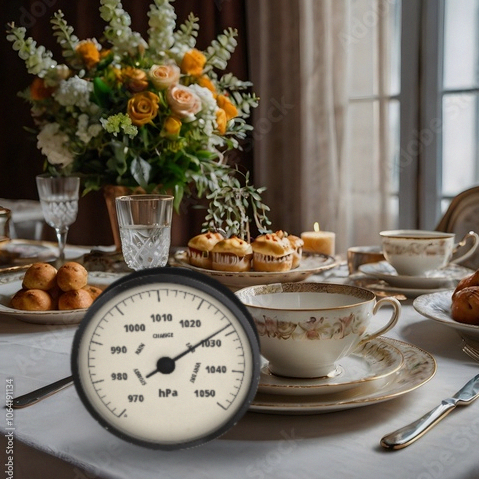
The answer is 1028,hPa
